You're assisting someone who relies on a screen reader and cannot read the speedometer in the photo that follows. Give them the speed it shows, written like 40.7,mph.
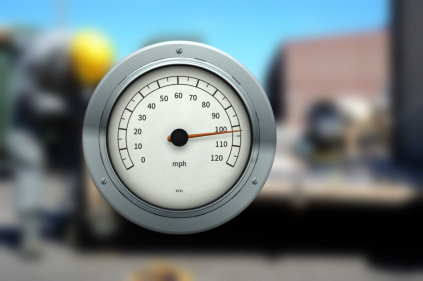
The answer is 102.5,mph
